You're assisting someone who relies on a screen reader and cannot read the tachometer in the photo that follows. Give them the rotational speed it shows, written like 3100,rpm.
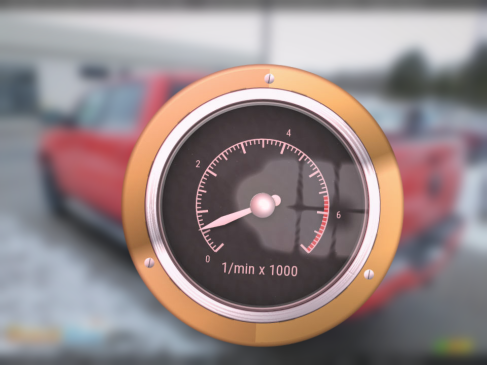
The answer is 600,rpm
